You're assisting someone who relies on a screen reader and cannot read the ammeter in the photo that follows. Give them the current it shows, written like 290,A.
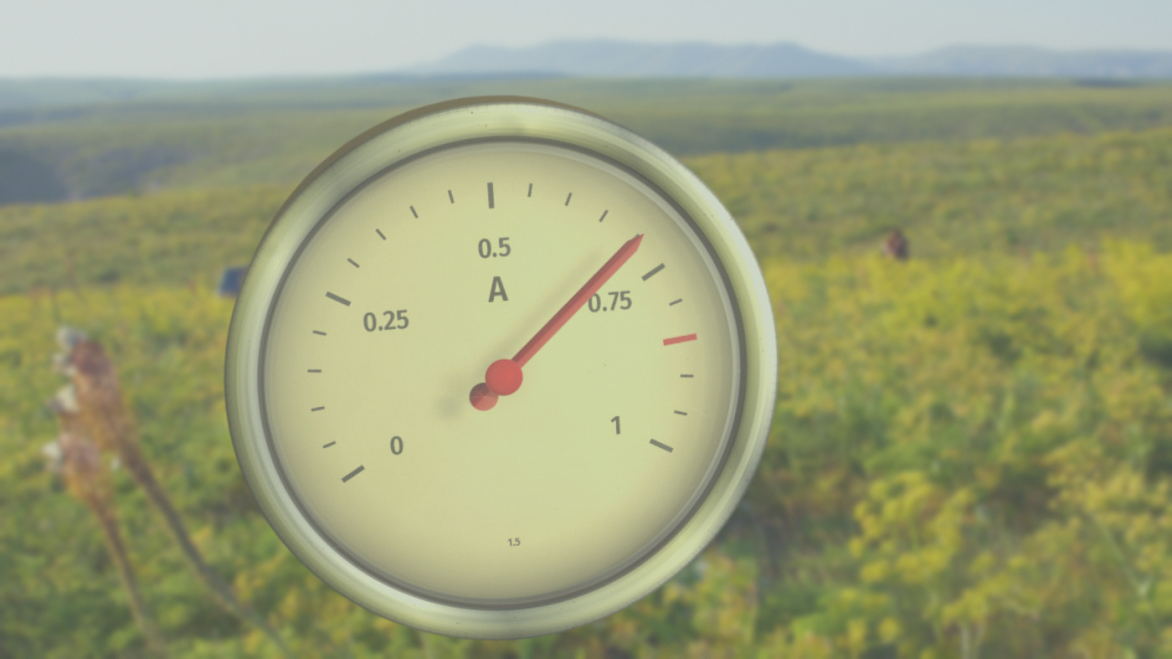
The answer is 0.7,A
